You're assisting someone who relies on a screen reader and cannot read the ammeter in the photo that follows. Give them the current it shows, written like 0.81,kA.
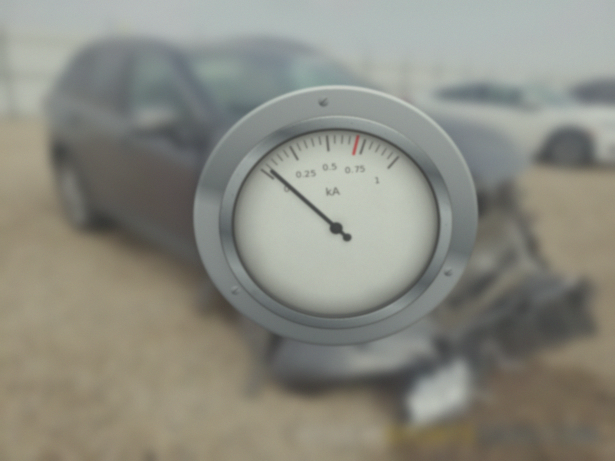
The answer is 0.05,kA
